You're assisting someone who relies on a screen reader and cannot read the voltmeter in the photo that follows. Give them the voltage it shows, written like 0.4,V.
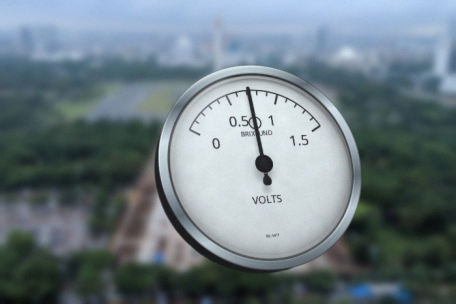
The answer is 0.7,V
